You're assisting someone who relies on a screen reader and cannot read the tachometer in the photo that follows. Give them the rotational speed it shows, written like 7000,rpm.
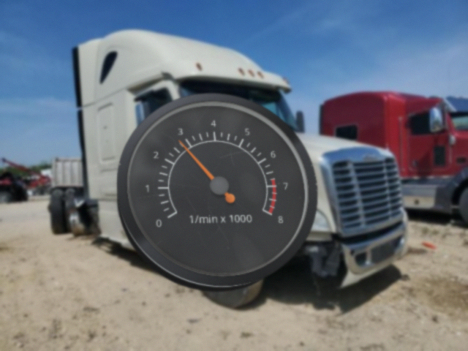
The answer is 2750,rpm
